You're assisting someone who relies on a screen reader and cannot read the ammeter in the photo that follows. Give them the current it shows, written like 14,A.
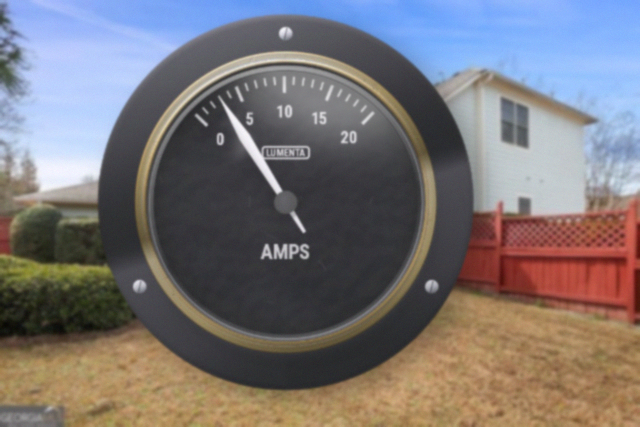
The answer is 3,A
